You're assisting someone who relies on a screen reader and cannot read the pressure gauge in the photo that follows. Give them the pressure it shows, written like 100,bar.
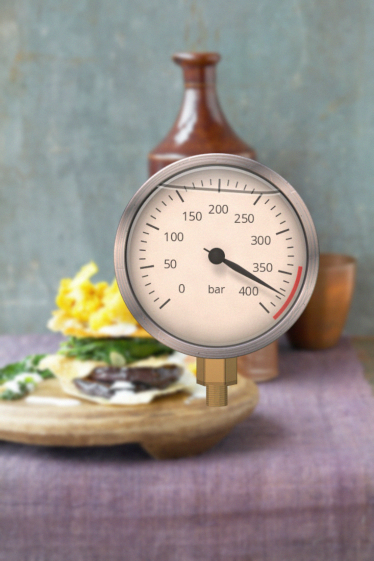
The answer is 375,bar
